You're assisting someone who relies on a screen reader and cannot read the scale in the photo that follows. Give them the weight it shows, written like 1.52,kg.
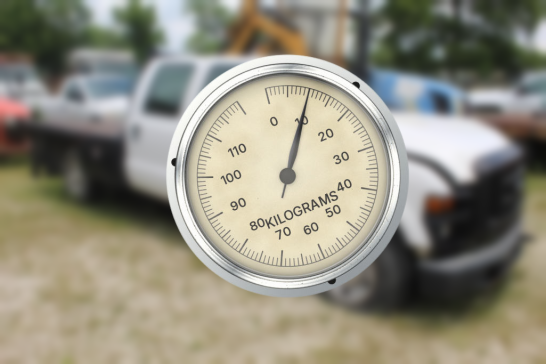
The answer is 10,kg
